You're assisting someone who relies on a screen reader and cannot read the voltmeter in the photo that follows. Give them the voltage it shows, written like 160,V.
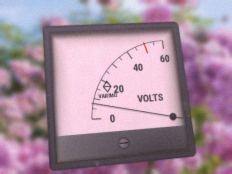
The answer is 7.5,V
